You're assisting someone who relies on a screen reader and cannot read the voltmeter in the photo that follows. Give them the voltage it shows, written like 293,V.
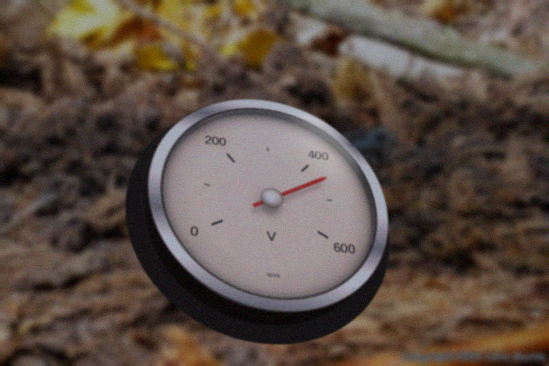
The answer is 450,V
